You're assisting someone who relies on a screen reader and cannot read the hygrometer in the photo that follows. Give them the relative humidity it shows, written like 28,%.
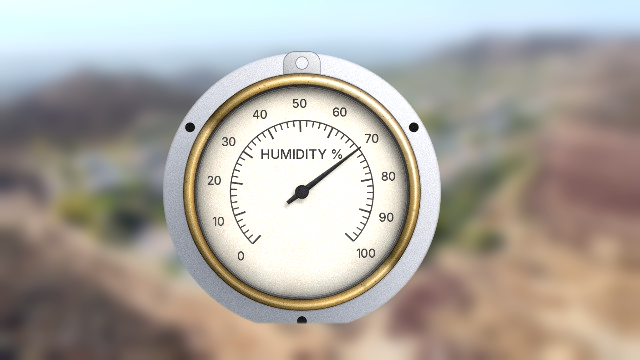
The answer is 70,%
